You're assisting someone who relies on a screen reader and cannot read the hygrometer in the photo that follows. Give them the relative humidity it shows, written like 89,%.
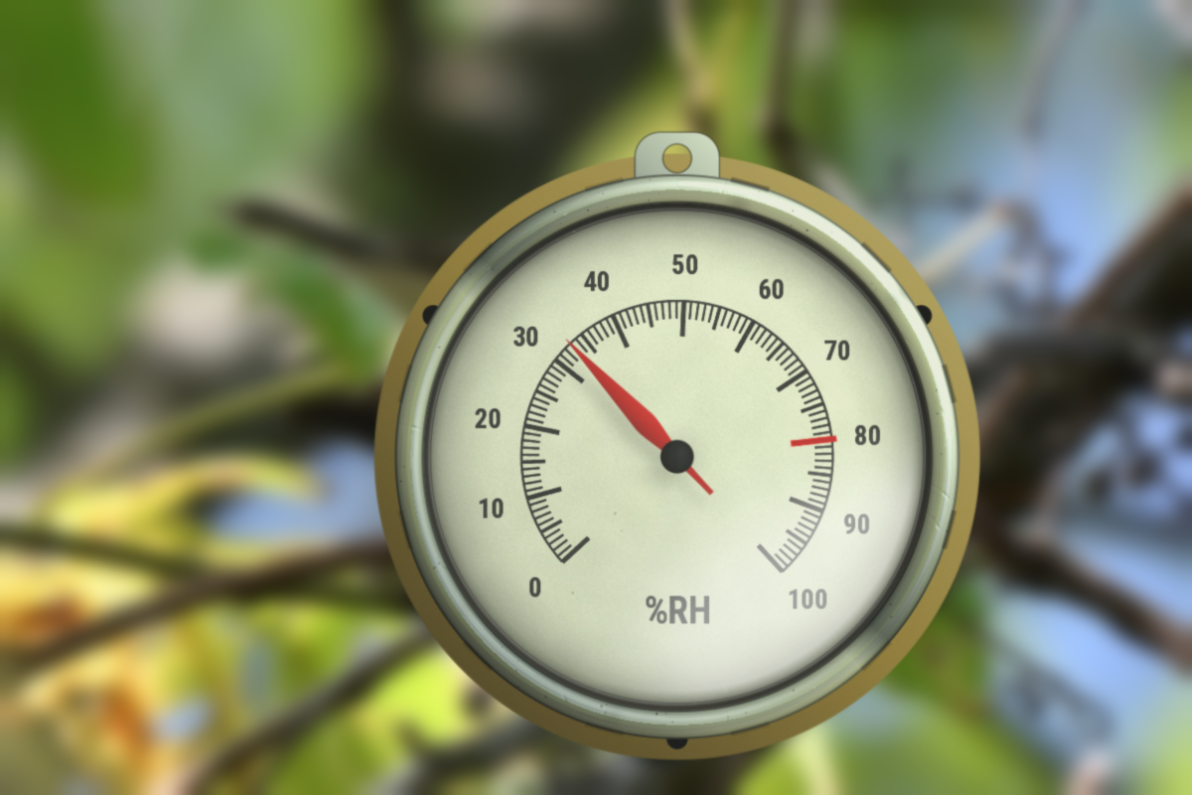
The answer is 33,%
